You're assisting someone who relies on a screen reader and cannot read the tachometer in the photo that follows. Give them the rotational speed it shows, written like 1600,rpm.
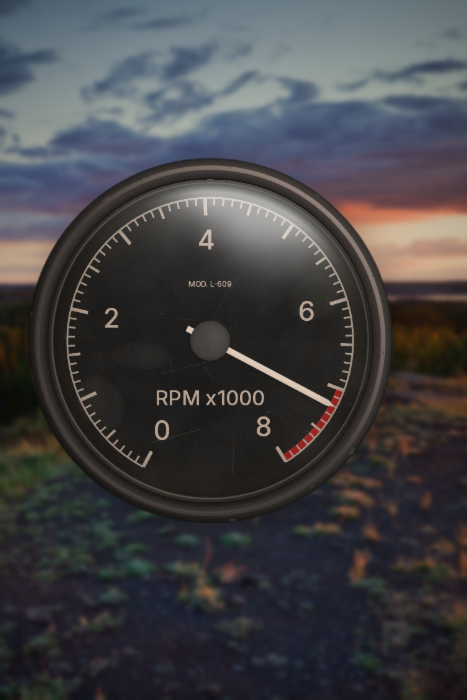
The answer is 7200,rpm
